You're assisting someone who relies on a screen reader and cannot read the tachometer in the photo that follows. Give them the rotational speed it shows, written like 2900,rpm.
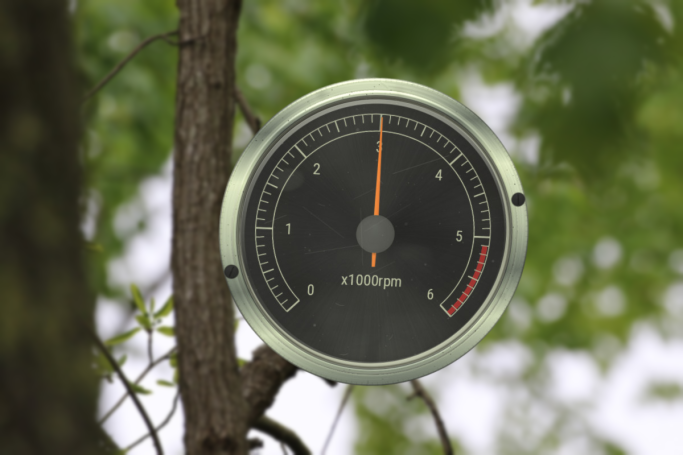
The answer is 3000,rpm
